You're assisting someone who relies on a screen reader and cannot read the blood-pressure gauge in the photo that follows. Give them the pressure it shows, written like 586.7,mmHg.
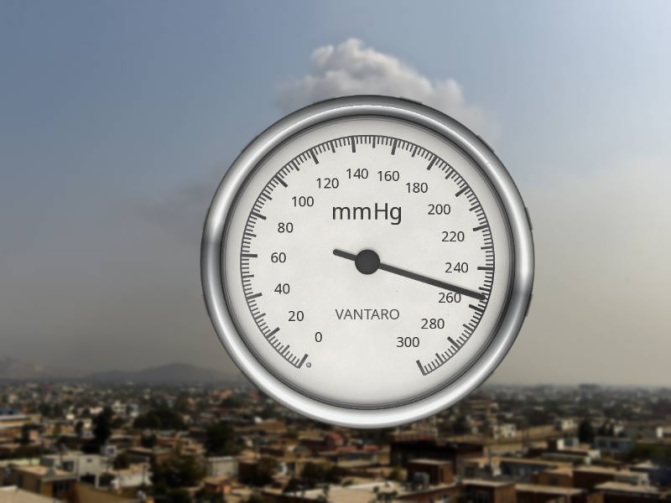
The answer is 254,mmHg
